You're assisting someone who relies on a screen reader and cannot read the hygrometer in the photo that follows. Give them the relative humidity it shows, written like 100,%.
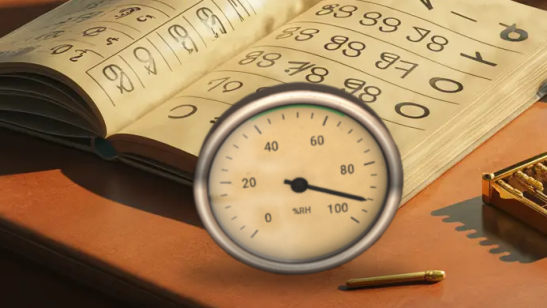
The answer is 92,%
